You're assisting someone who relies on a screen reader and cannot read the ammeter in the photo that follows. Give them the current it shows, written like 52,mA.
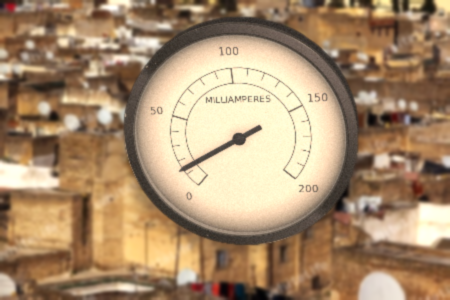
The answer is 15,mA
